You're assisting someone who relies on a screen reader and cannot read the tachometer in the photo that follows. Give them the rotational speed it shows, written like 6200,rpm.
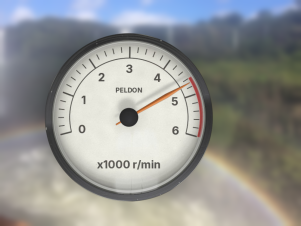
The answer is 4700,rpm
